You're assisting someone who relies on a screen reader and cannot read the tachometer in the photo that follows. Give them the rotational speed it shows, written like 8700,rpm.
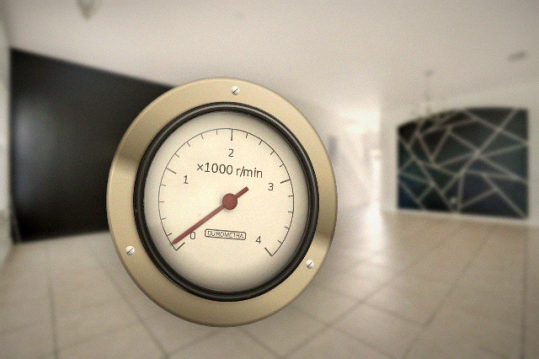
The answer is 100,rpm
